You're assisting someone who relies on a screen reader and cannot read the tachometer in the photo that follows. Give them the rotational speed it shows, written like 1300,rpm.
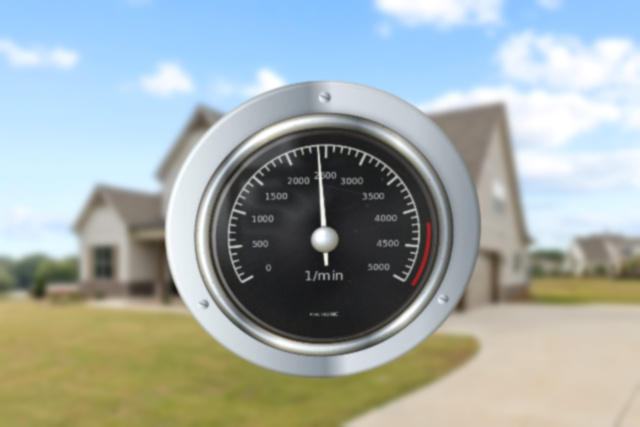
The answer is 2400,rpm
